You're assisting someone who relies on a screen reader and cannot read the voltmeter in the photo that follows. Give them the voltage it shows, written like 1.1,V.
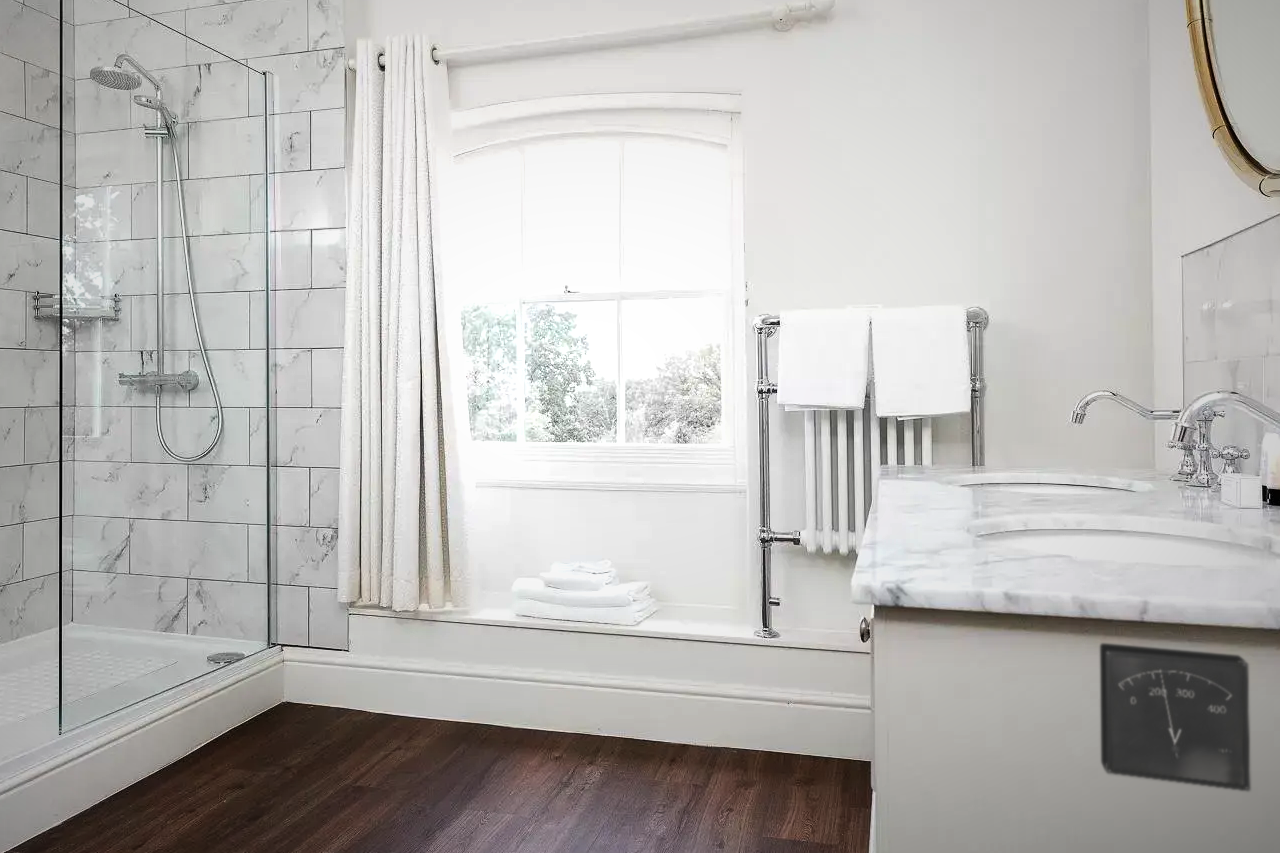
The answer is 225,V
